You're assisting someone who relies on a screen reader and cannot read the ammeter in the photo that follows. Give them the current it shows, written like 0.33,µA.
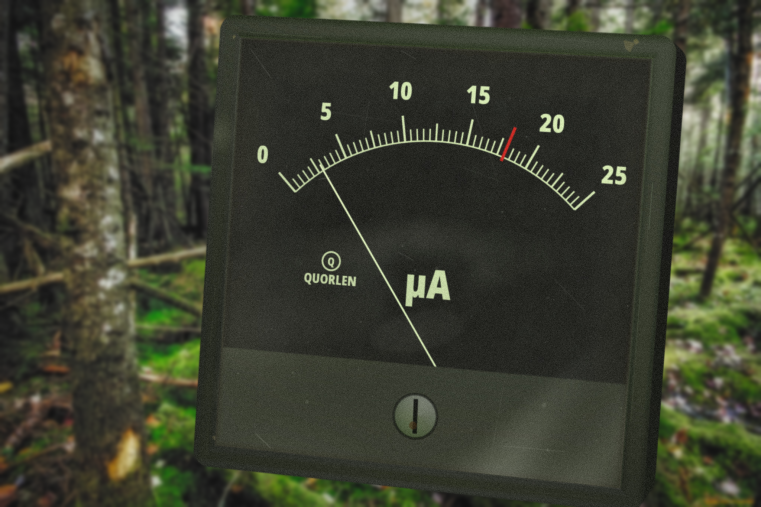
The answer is 3,µA
